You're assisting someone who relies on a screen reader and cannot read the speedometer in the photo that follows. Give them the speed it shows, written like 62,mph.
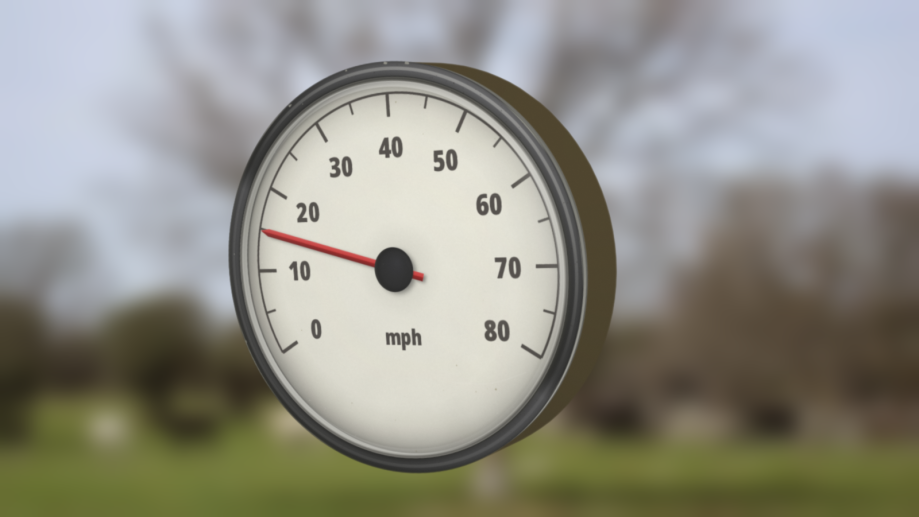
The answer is 15,mph
